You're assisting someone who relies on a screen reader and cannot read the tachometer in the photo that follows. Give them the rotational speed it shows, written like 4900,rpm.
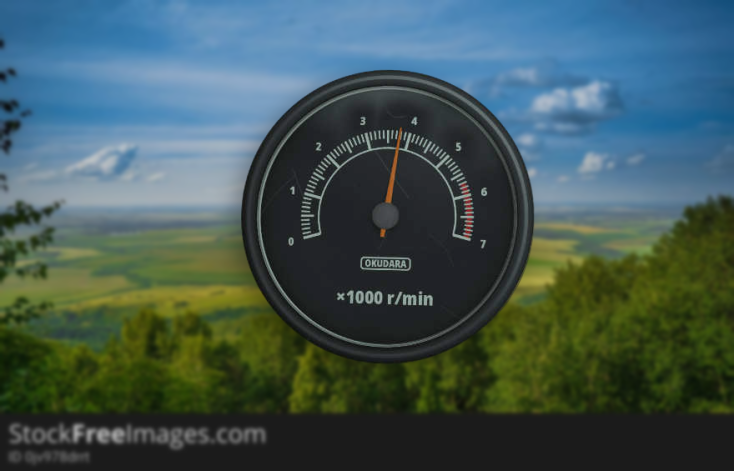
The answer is 3800,rpm
